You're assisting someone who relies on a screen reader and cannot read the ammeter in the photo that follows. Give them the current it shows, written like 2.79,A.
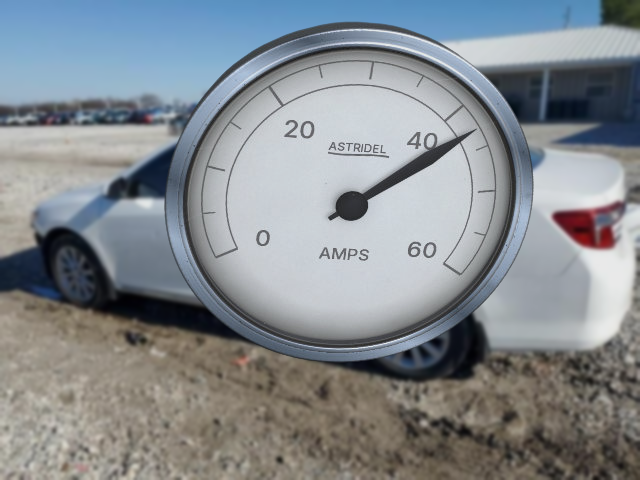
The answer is 42.5,A
